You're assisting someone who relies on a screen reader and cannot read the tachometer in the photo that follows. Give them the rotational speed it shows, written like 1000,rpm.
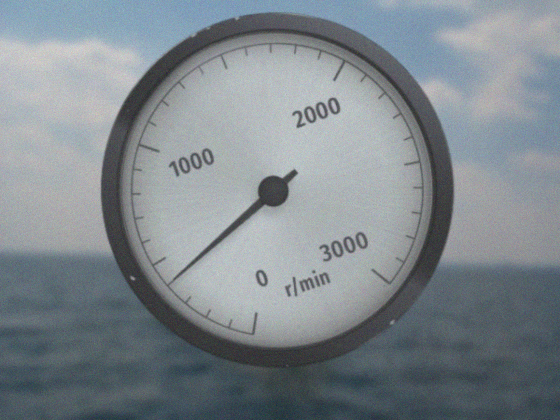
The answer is 400,rpm
